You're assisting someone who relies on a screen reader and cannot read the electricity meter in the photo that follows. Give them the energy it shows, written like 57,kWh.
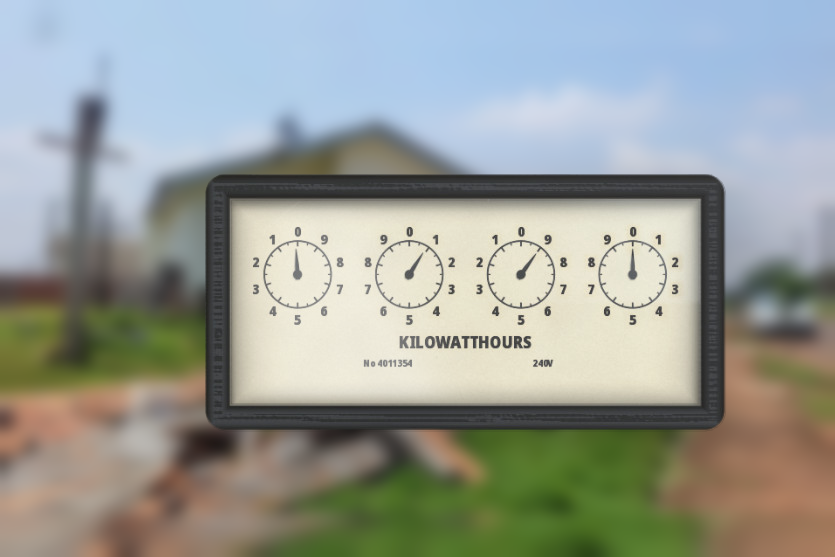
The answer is 90,kWh
